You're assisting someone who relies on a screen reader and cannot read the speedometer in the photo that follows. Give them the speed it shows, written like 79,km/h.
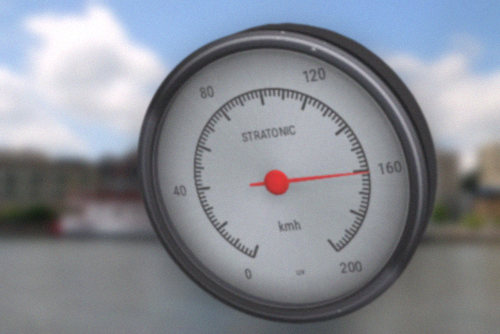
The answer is 160,km/h
